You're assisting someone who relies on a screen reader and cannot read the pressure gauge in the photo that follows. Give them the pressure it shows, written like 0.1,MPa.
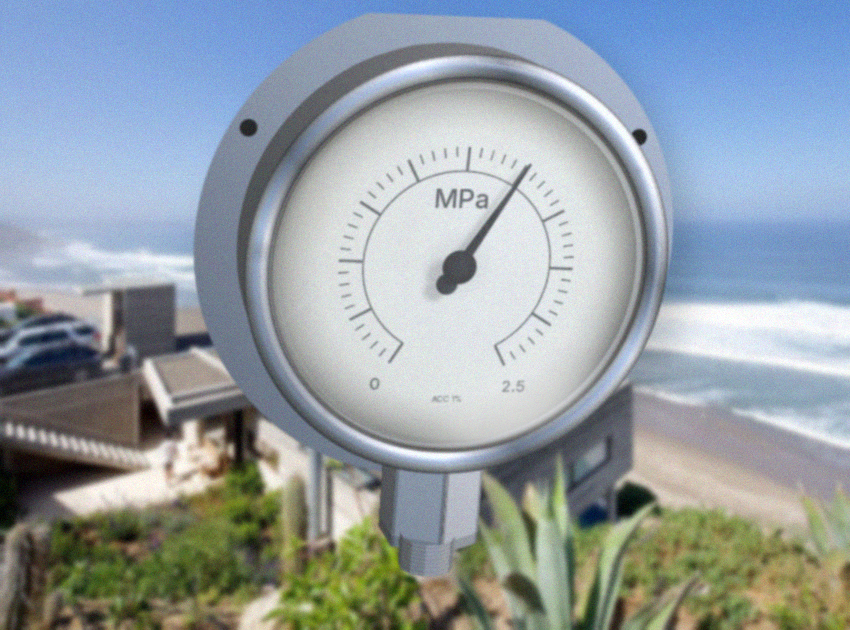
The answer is 1.5,MPa
